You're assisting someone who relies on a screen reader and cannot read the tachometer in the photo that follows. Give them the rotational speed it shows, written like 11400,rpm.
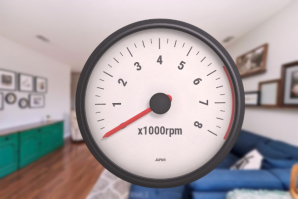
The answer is 0,rpm
